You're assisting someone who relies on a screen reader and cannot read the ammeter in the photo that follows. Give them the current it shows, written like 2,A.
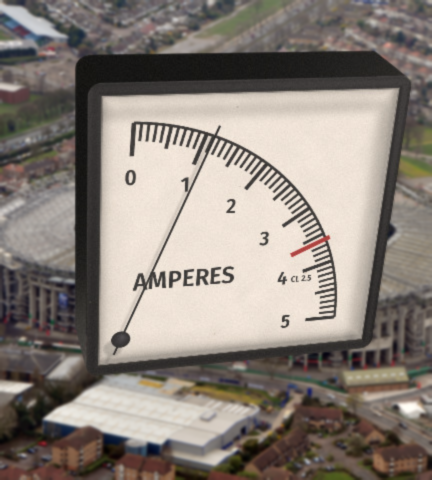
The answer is 1.1,A
